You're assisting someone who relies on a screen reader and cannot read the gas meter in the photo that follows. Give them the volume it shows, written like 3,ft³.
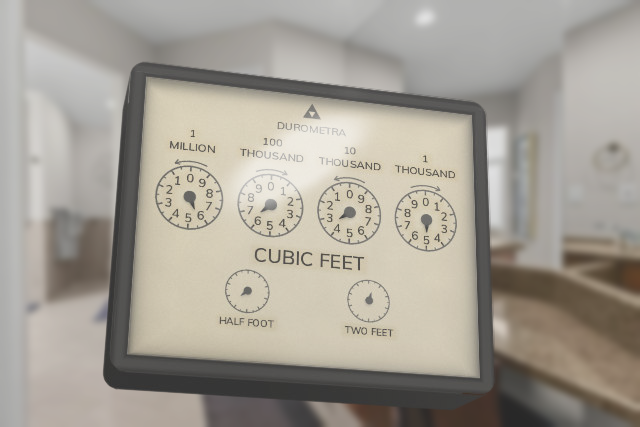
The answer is 563500,ft³
